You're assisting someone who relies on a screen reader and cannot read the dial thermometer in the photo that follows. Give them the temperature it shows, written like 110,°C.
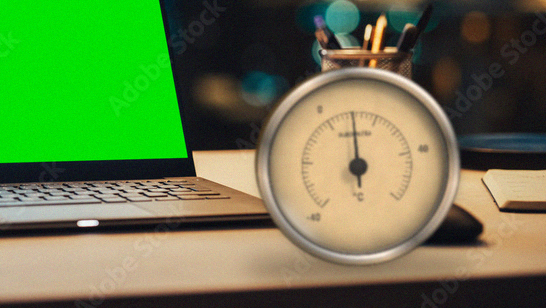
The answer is 10,°C
